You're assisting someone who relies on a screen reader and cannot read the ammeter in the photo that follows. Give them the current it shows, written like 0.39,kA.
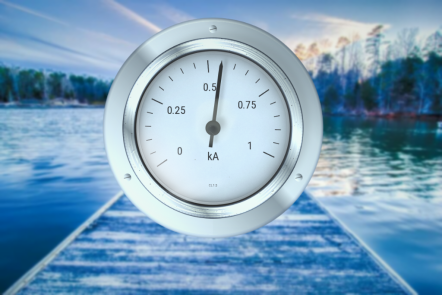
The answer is 0.55,kA
